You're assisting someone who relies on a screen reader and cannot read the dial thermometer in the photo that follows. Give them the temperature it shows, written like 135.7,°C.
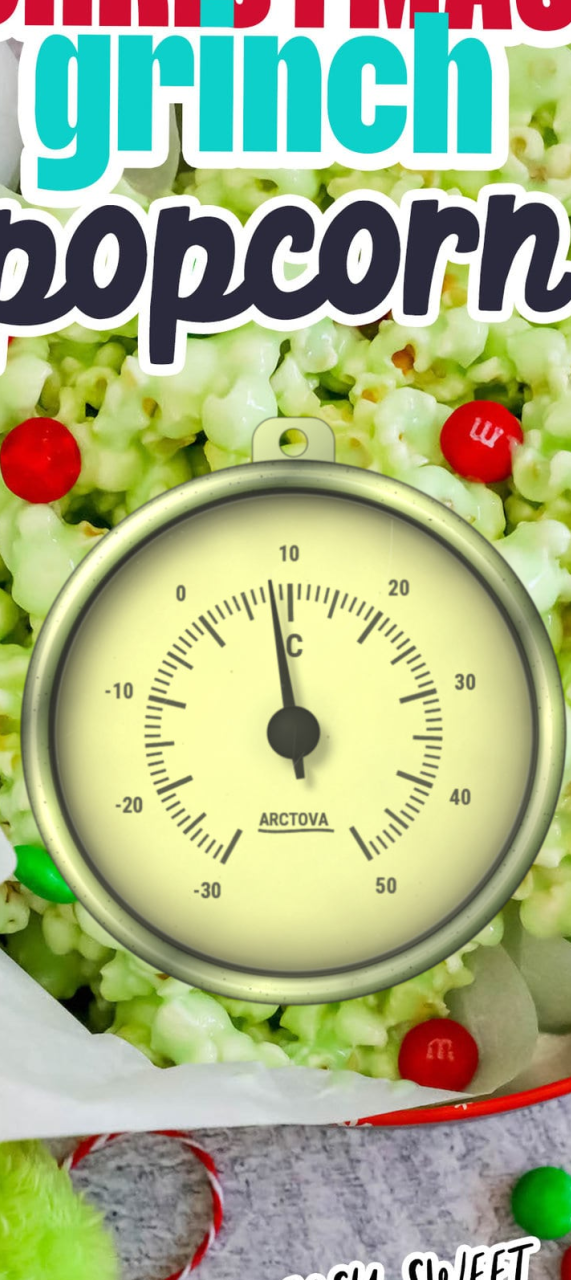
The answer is 8,°C
